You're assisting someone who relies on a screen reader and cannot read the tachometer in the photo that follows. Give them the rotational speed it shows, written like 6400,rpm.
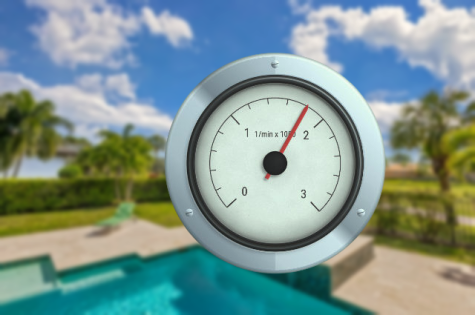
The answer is 1800,rpm
